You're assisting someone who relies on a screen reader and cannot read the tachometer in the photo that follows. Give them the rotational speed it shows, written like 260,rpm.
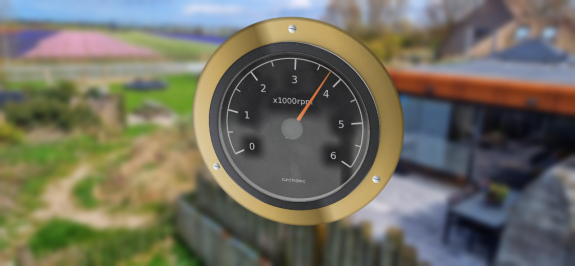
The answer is 3750,rpm
